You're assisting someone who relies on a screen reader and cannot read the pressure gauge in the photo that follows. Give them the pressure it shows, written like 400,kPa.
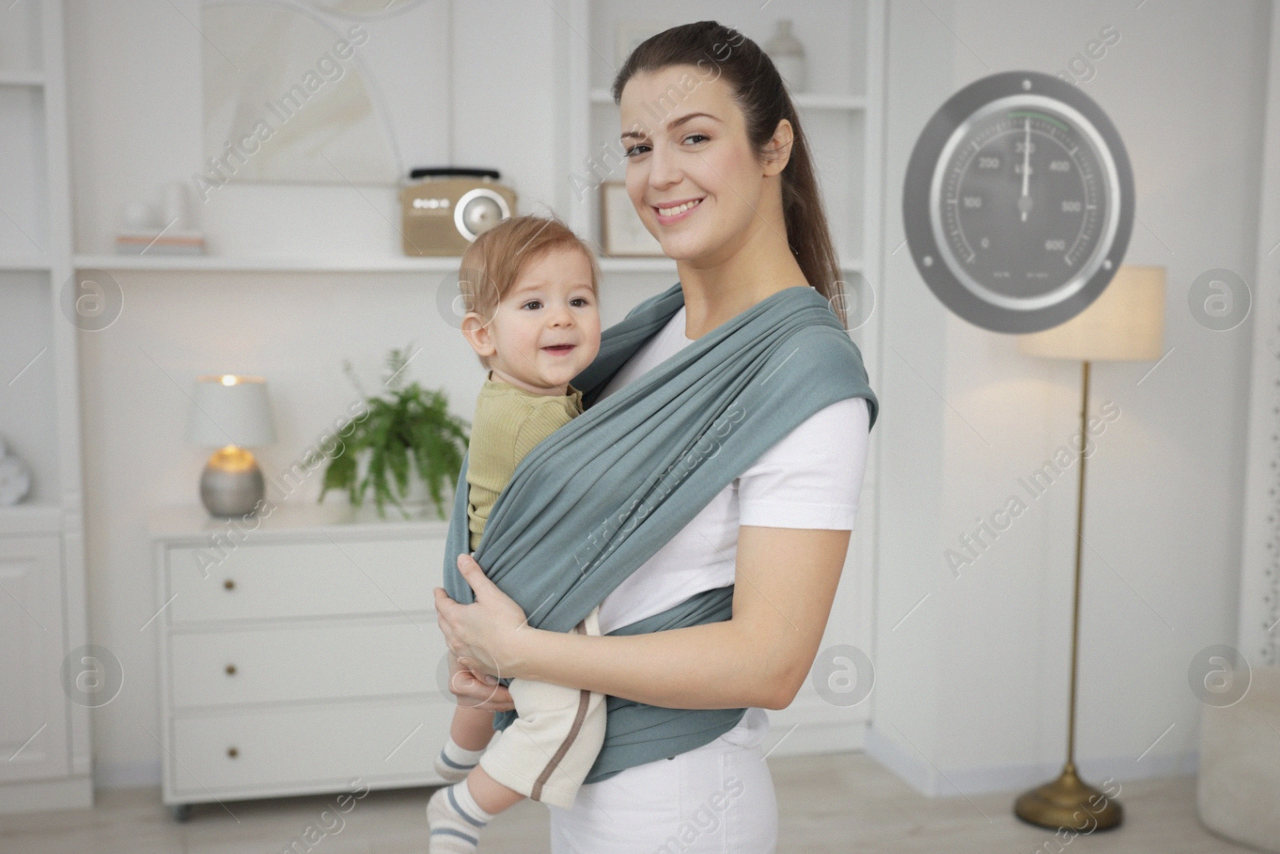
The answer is 300,kPa
